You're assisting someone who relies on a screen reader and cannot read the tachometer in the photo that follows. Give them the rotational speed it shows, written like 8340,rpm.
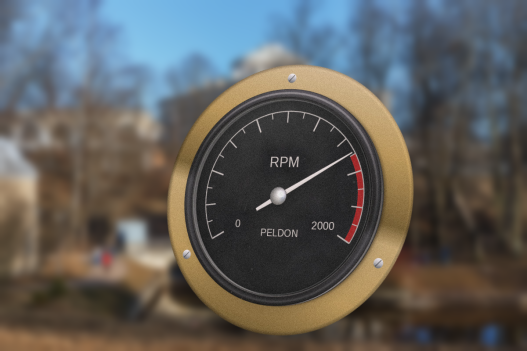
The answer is 1500,rpm
